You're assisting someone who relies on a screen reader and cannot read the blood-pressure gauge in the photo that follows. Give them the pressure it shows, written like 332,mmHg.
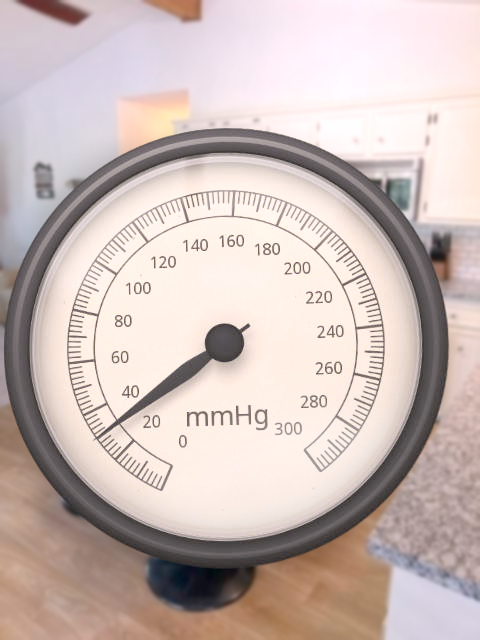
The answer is 30,mmHg
